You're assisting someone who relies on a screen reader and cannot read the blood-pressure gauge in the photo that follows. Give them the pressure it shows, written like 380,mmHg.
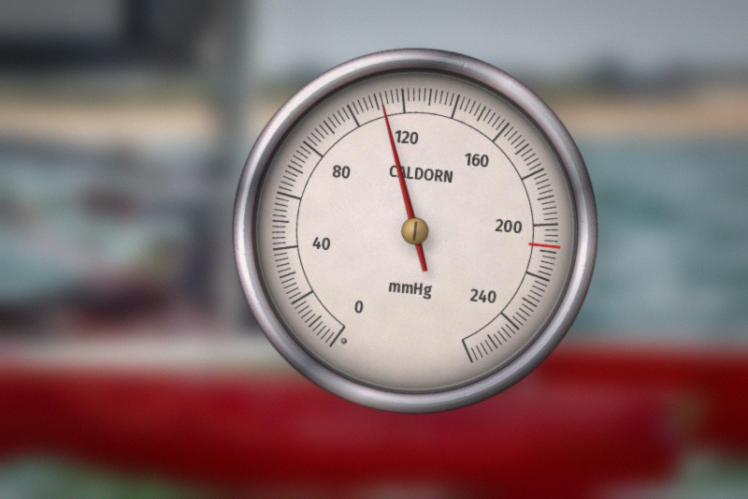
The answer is 112,mmHg
